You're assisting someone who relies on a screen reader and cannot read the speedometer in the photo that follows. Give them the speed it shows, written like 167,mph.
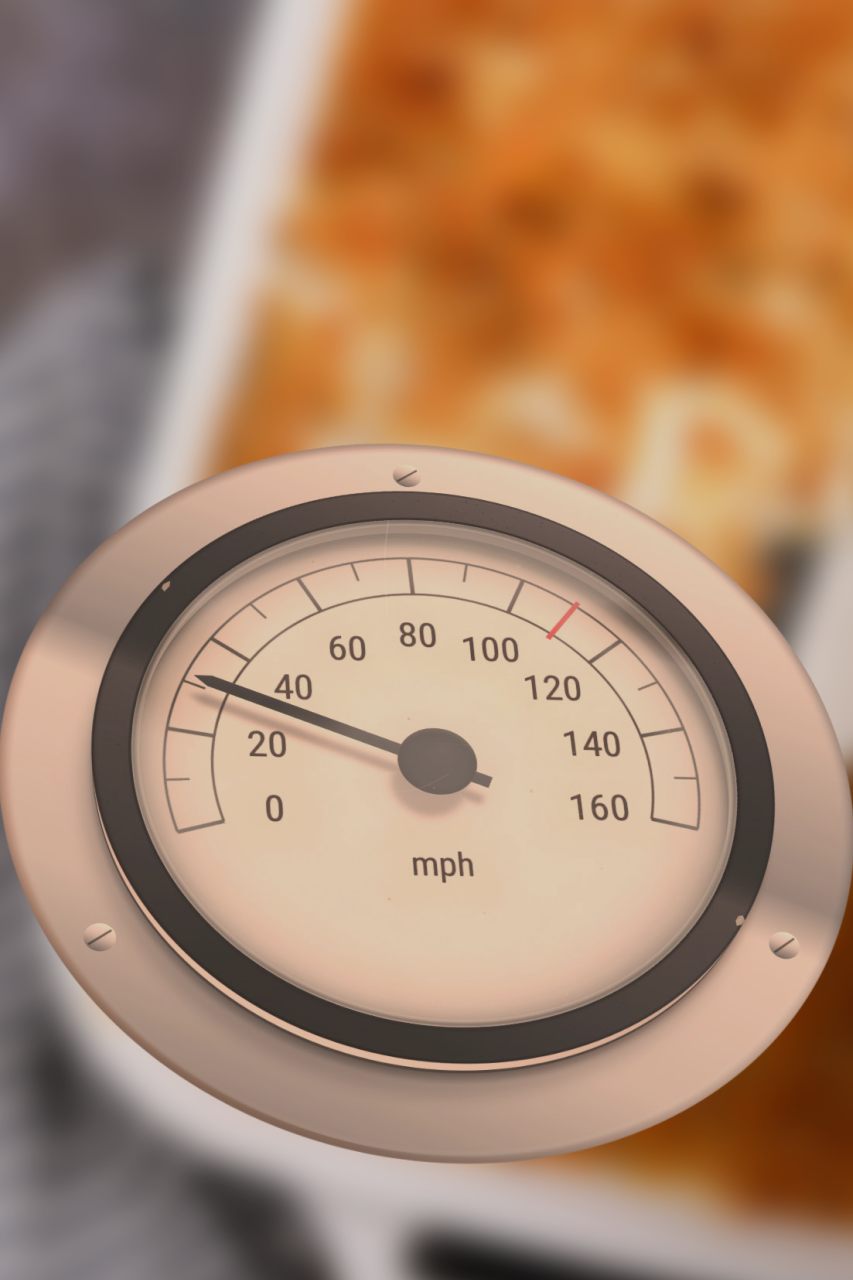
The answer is 30,mph
